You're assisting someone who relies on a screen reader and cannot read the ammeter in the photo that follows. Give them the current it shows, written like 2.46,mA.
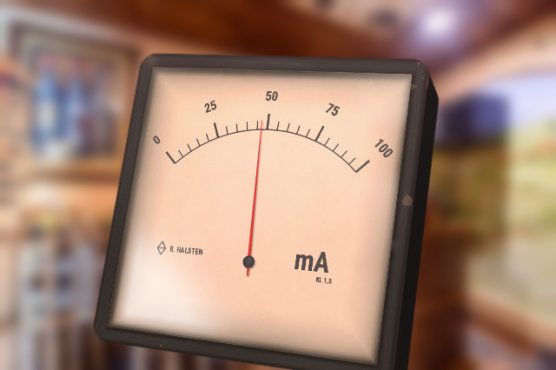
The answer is 47.5,mA
